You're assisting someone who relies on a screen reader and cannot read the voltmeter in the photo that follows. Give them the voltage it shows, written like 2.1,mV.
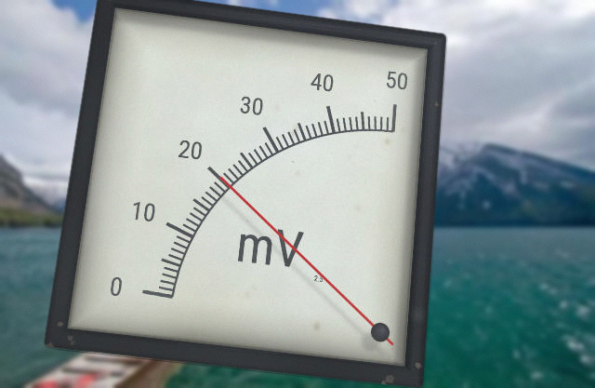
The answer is 20,mV
